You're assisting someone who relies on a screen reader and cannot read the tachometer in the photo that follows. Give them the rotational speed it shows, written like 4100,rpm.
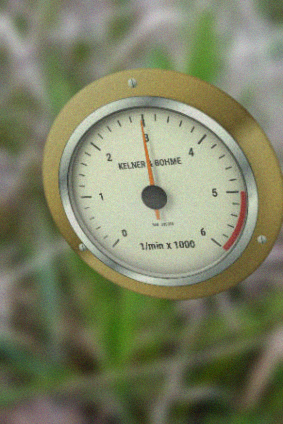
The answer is 3000,rpm
